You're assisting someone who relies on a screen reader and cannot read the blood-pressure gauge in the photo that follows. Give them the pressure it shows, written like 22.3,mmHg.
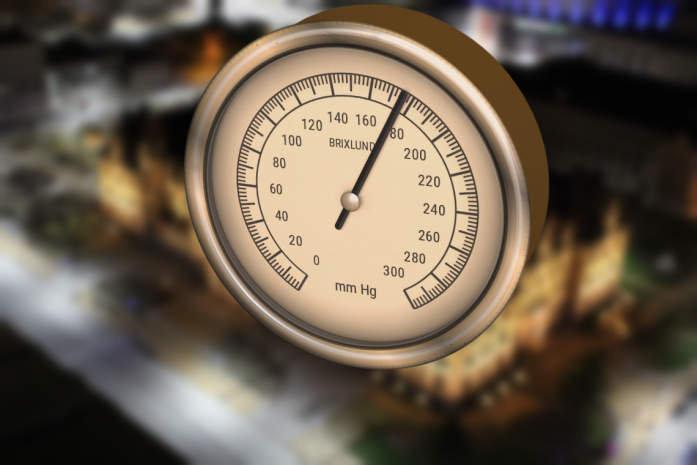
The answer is 176,mmHg
